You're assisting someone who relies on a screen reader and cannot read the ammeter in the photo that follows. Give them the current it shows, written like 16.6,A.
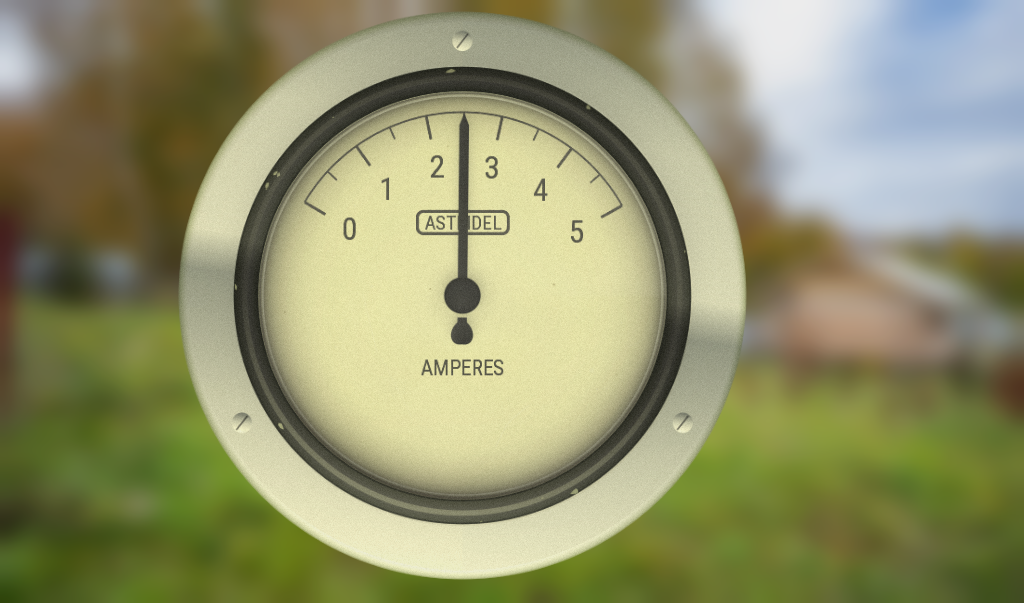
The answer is 2.5,A
